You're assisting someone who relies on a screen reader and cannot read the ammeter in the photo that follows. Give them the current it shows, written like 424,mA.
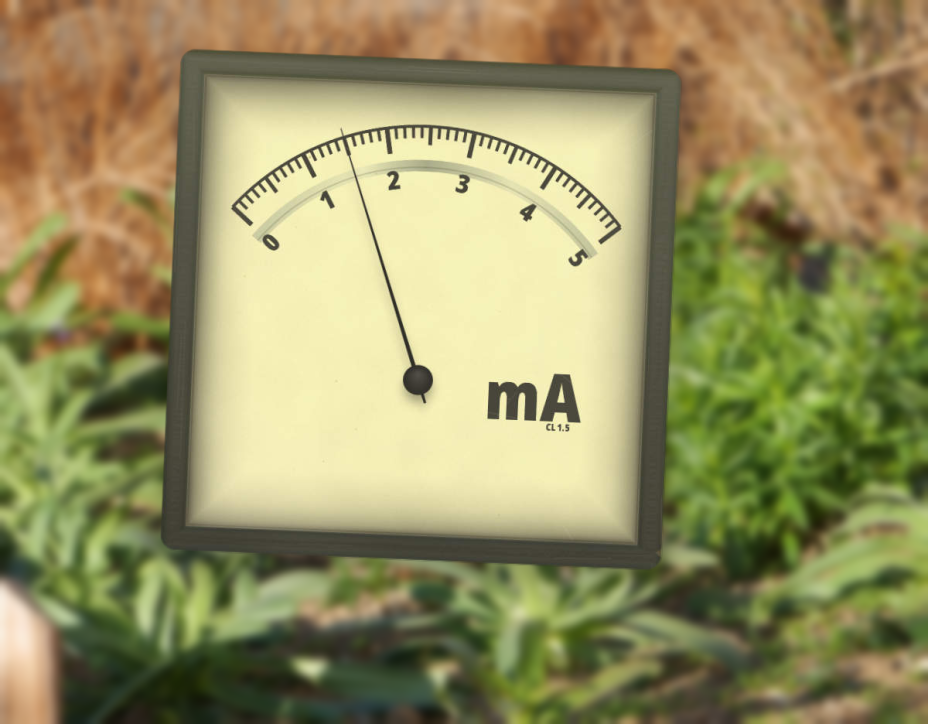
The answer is 1.5,mA
